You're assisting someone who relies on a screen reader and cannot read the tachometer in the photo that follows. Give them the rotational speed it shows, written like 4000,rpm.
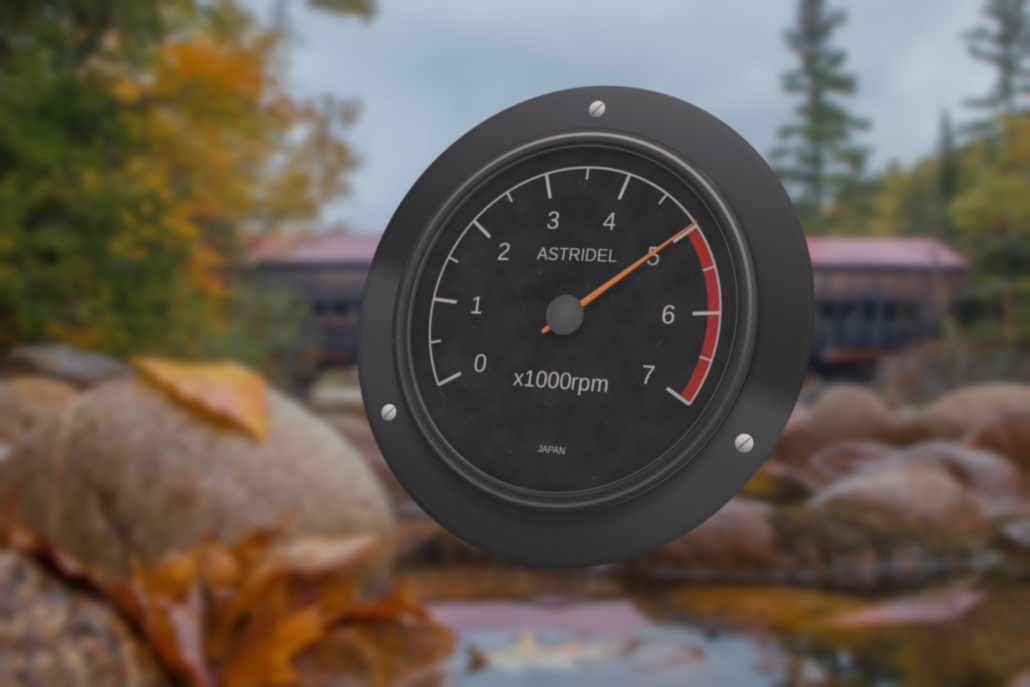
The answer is 5000,rpm
